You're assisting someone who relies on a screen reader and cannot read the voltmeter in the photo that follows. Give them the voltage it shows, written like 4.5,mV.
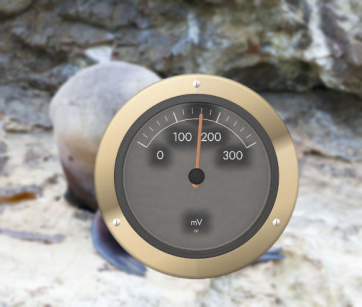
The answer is 160,mV
